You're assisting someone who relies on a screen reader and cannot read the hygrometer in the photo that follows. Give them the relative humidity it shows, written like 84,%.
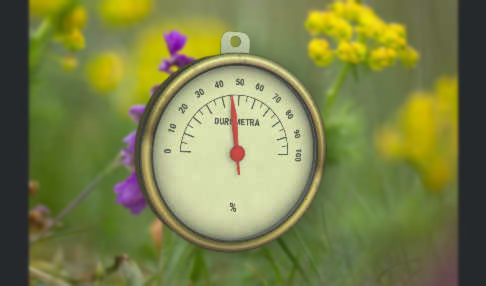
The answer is 45,%
